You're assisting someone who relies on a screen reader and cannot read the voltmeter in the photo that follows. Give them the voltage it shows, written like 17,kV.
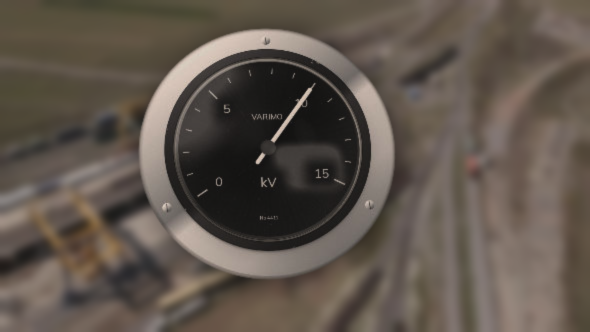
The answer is 10,kV
